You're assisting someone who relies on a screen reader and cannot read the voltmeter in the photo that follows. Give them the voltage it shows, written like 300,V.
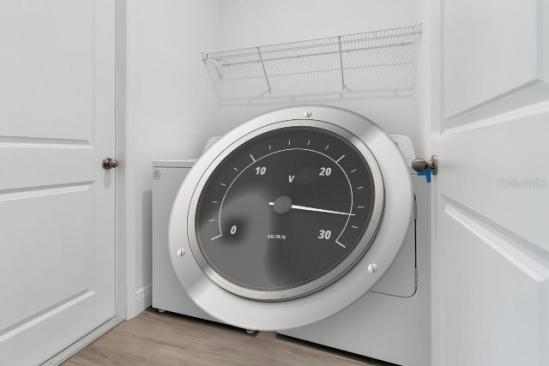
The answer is 27,V
